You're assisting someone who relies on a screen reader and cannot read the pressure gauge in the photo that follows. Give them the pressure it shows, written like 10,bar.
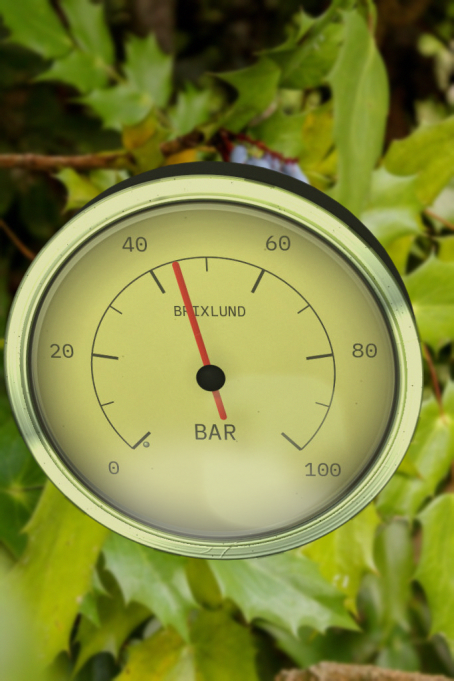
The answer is 45,bar
